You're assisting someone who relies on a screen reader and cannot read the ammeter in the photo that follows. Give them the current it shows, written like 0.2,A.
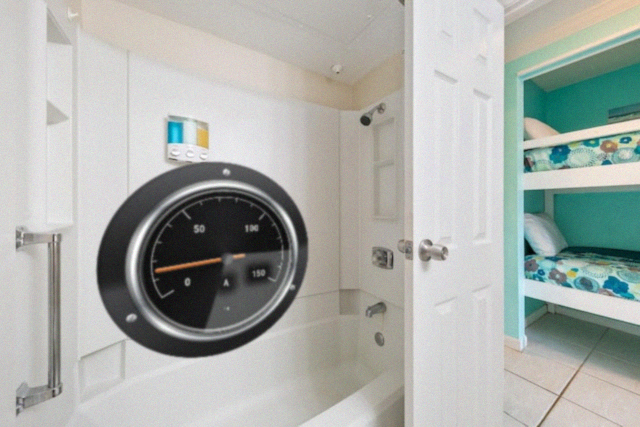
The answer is 15,A
